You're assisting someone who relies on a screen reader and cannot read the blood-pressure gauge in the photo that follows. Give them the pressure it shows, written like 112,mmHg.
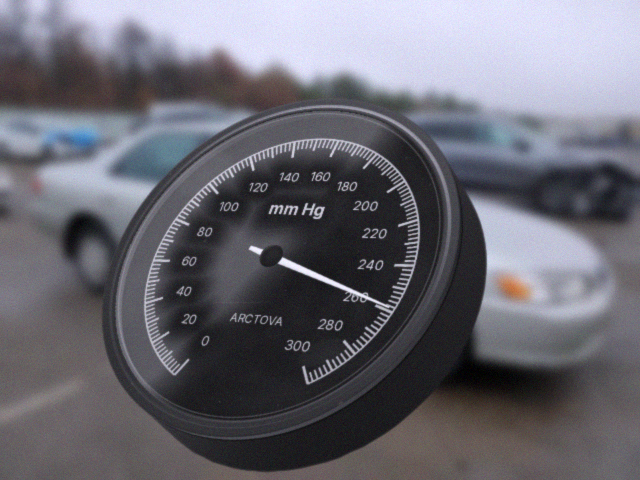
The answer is 260,mmHg
